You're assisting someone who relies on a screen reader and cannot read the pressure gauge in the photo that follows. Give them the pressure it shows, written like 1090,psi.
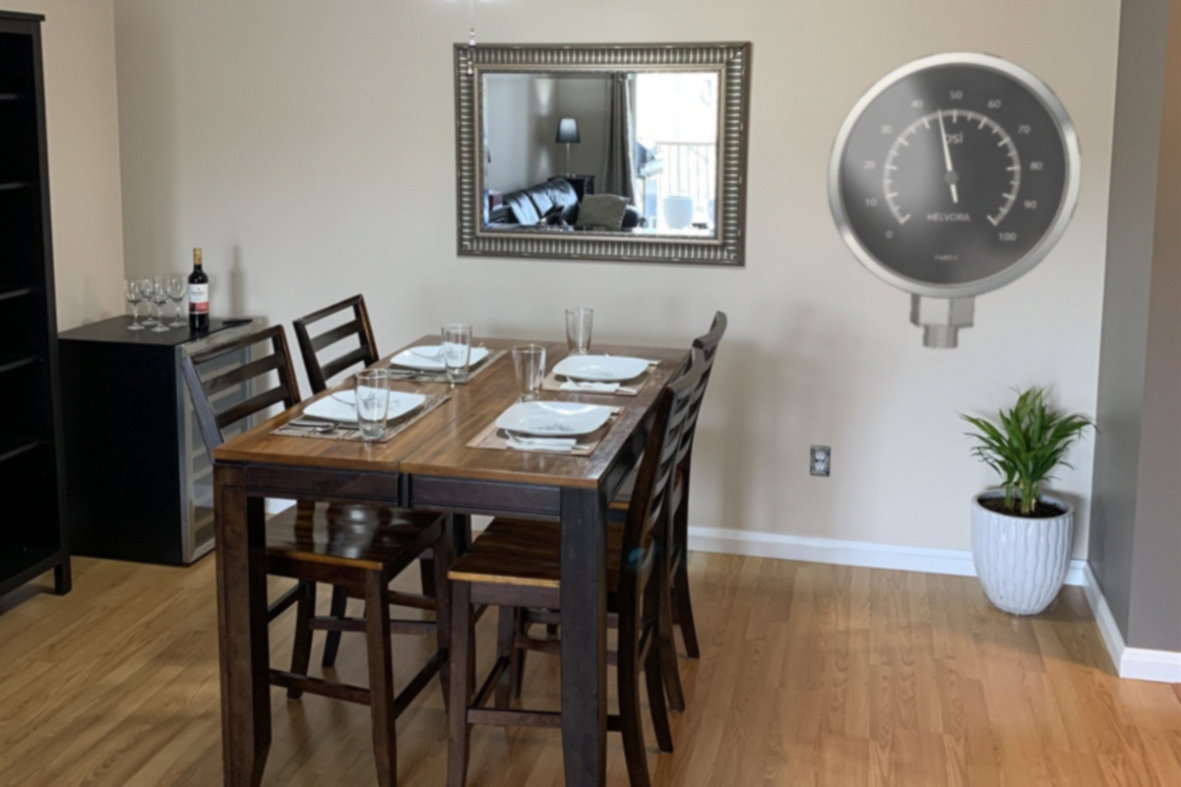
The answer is 45,psi
